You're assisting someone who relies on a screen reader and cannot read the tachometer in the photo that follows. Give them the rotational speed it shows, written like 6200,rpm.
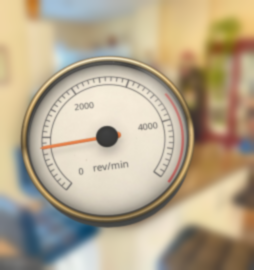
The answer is 800,rpm
